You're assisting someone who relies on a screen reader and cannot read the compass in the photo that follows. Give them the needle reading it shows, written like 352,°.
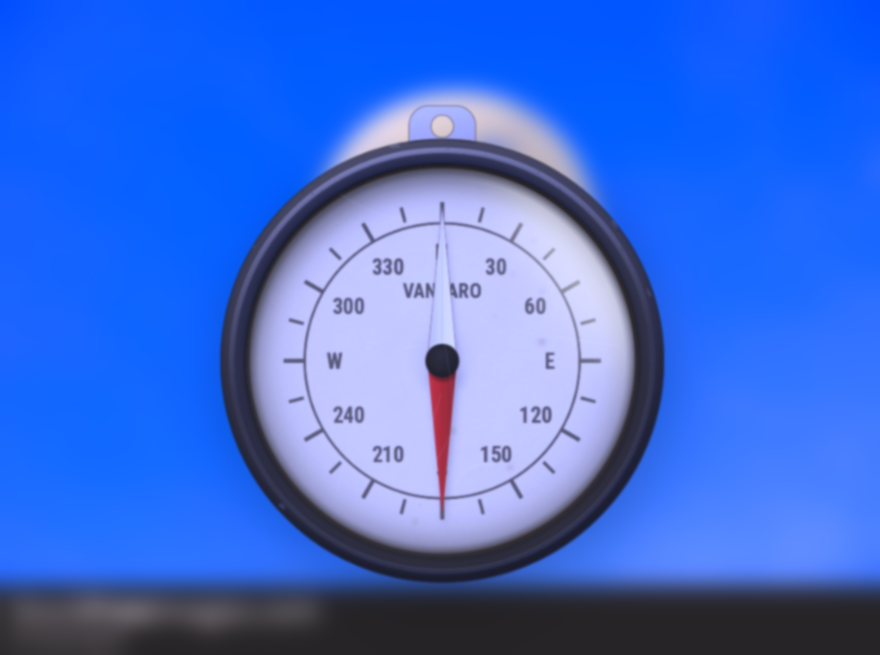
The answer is 180,°
